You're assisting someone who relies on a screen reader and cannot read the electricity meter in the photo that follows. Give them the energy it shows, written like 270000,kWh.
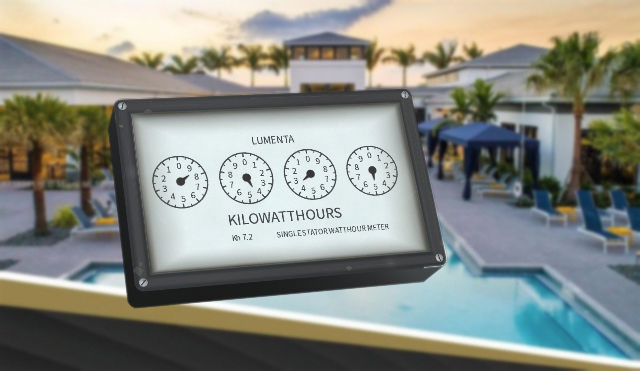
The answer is 8435,kWh
